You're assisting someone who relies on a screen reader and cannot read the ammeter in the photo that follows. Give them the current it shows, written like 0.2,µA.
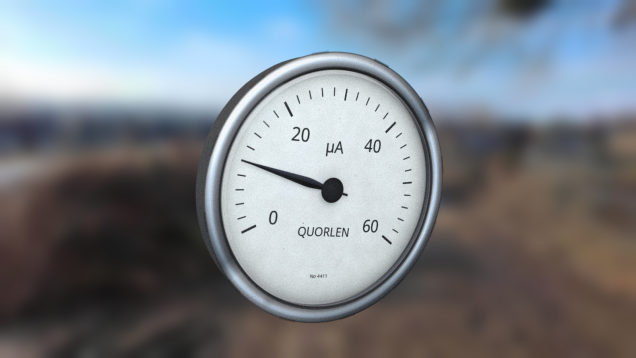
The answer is 10,µA
